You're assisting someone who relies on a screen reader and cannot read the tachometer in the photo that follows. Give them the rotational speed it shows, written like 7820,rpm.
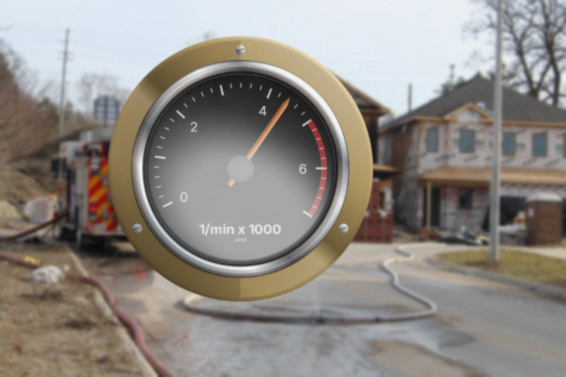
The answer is 4400,rpm
